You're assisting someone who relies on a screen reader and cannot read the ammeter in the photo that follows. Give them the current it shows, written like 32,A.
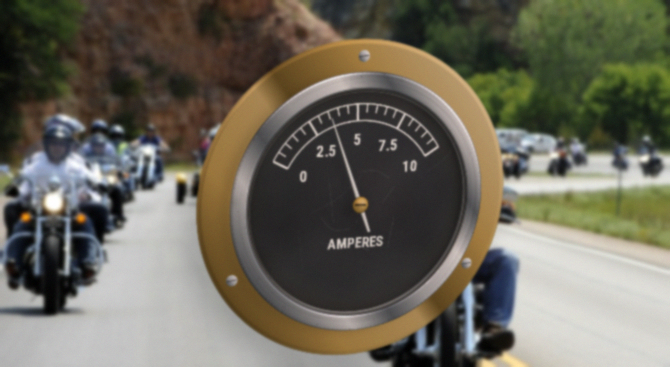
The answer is 3.5,A
